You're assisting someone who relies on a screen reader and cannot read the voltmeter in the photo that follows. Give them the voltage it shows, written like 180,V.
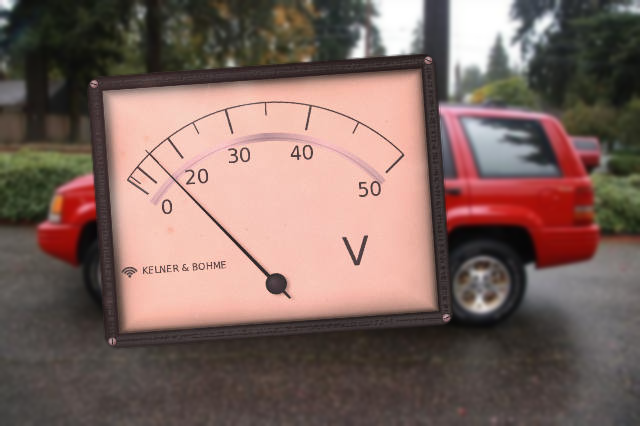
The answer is 15,V
